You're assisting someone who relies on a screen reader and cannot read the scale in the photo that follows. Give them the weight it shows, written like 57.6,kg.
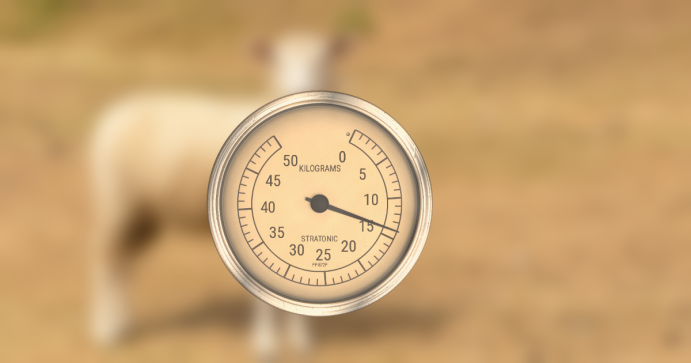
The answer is 14,kg
